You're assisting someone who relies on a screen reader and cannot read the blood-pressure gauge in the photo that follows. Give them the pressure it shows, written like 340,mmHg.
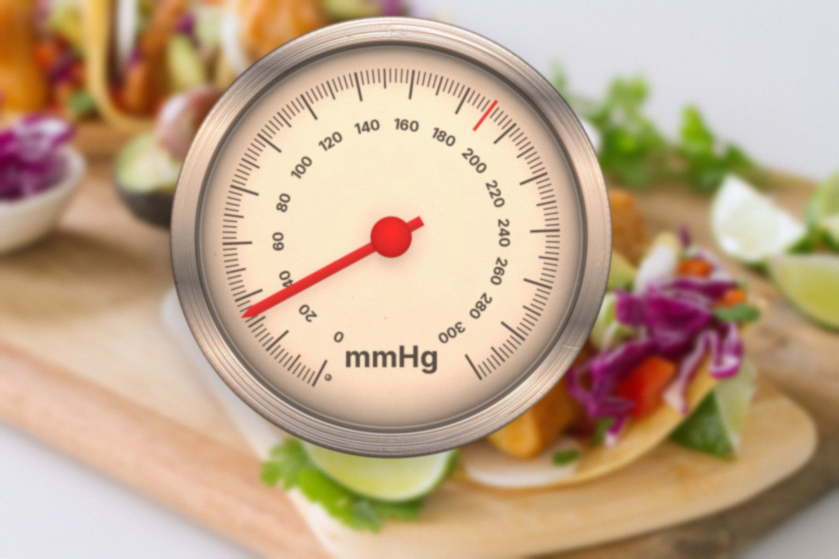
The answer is 34,mmHg
